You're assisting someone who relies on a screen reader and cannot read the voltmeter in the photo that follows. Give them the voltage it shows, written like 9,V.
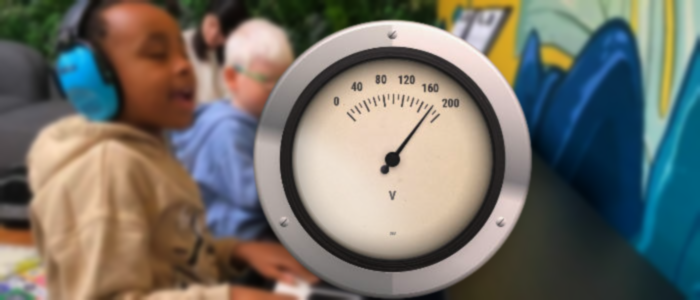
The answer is 180,V
